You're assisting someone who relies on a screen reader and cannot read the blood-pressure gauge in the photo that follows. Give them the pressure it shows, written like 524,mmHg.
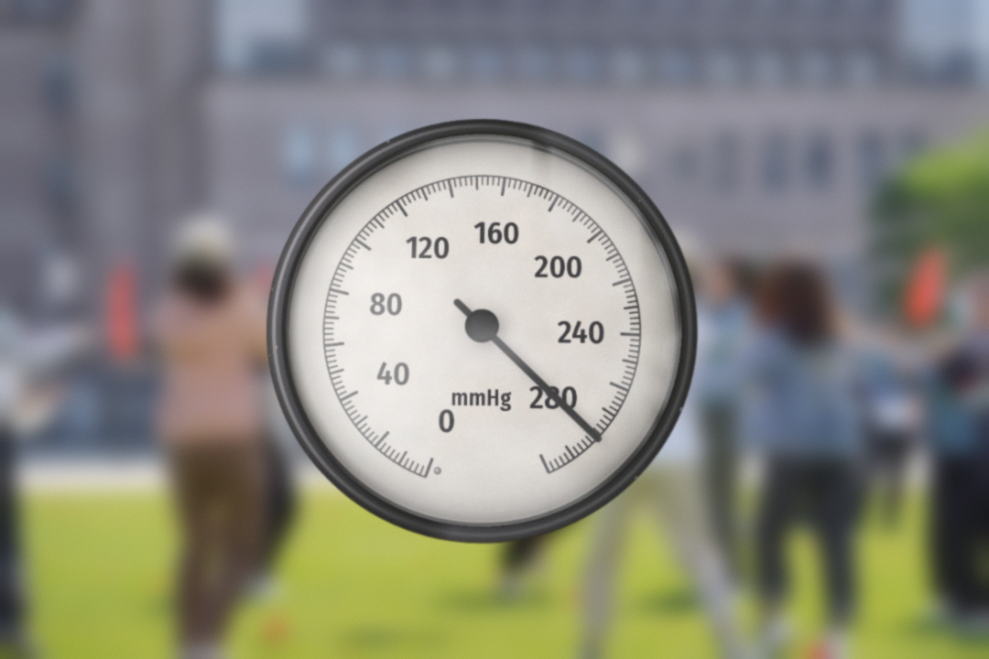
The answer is 280,mmHg
